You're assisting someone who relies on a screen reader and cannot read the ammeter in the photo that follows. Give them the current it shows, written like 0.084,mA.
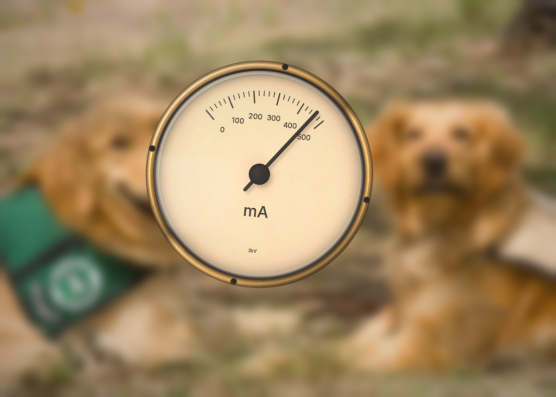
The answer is 460,mA
